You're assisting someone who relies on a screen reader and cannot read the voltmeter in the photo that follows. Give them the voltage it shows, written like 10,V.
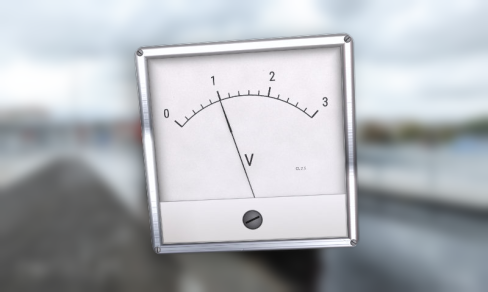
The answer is 1,V
